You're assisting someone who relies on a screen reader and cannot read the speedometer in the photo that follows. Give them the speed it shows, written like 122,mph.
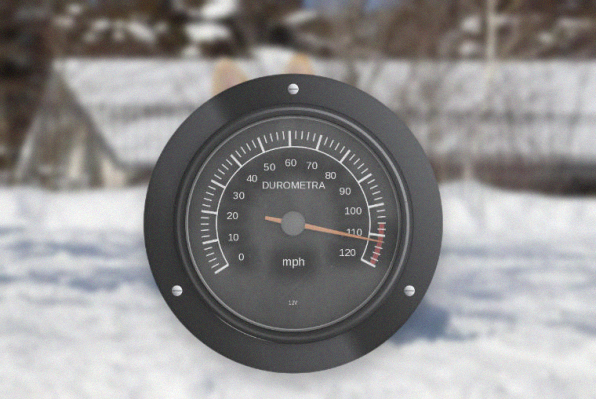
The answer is 112,mph
